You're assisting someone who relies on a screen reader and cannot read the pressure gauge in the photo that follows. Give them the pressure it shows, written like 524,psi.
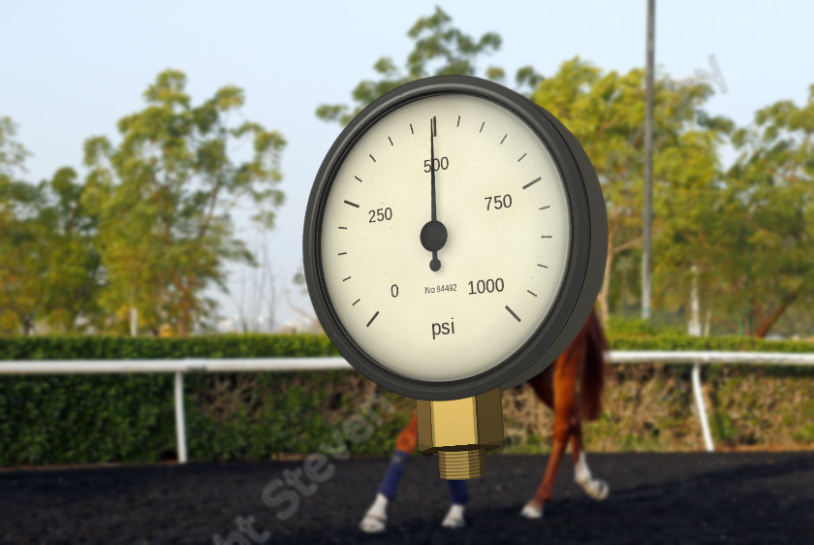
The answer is 500,psi
